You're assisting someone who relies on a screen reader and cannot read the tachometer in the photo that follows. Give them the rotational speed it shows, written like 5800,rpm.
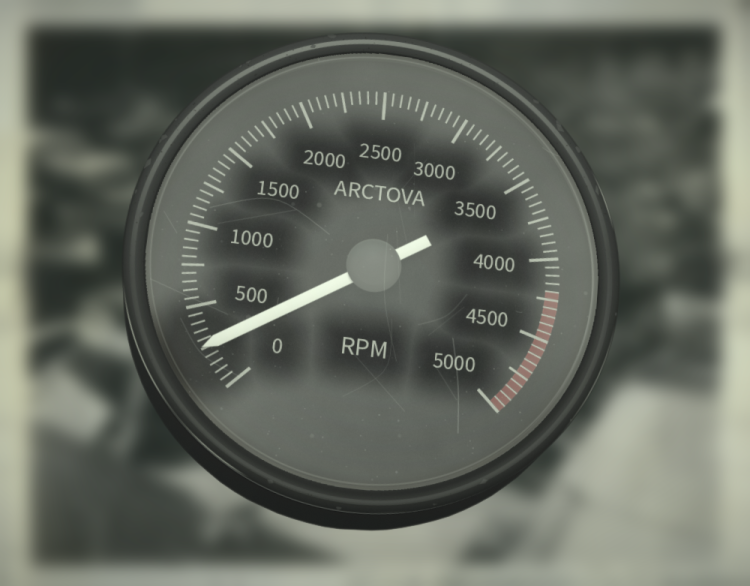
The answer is 250,rpm
